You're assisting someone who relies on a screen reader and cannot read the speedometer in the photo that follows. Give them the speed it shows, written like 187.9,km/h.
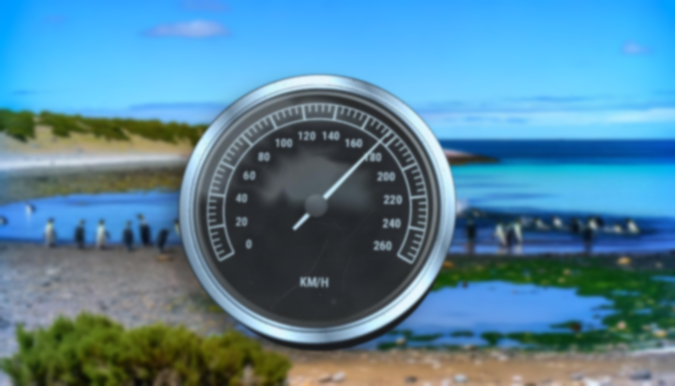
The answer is 176,km/h
